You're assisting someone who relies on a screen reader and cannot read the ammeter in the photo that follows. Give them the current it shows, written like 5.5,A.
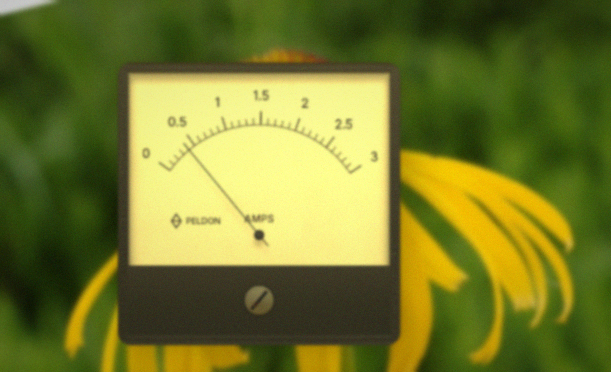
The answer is 0.4,A
